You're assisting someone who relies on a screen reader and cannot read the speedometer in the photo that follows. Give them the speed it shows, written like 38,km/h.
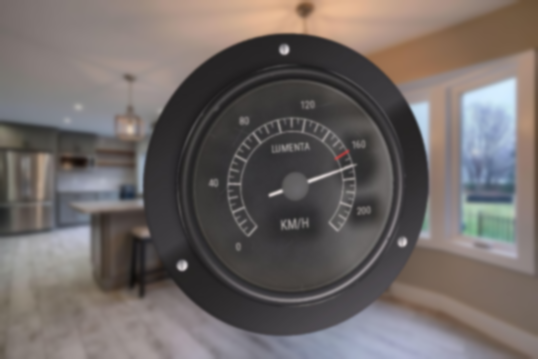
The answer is 170,km/h
